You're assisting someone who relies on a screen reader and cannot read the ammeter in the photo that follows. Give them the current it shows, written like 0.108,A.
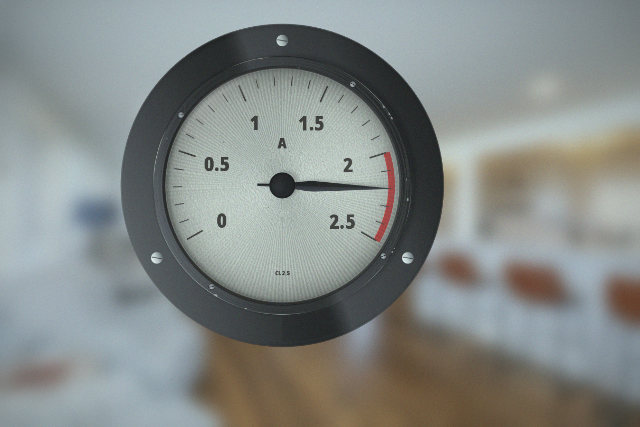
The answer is 2.2,A
